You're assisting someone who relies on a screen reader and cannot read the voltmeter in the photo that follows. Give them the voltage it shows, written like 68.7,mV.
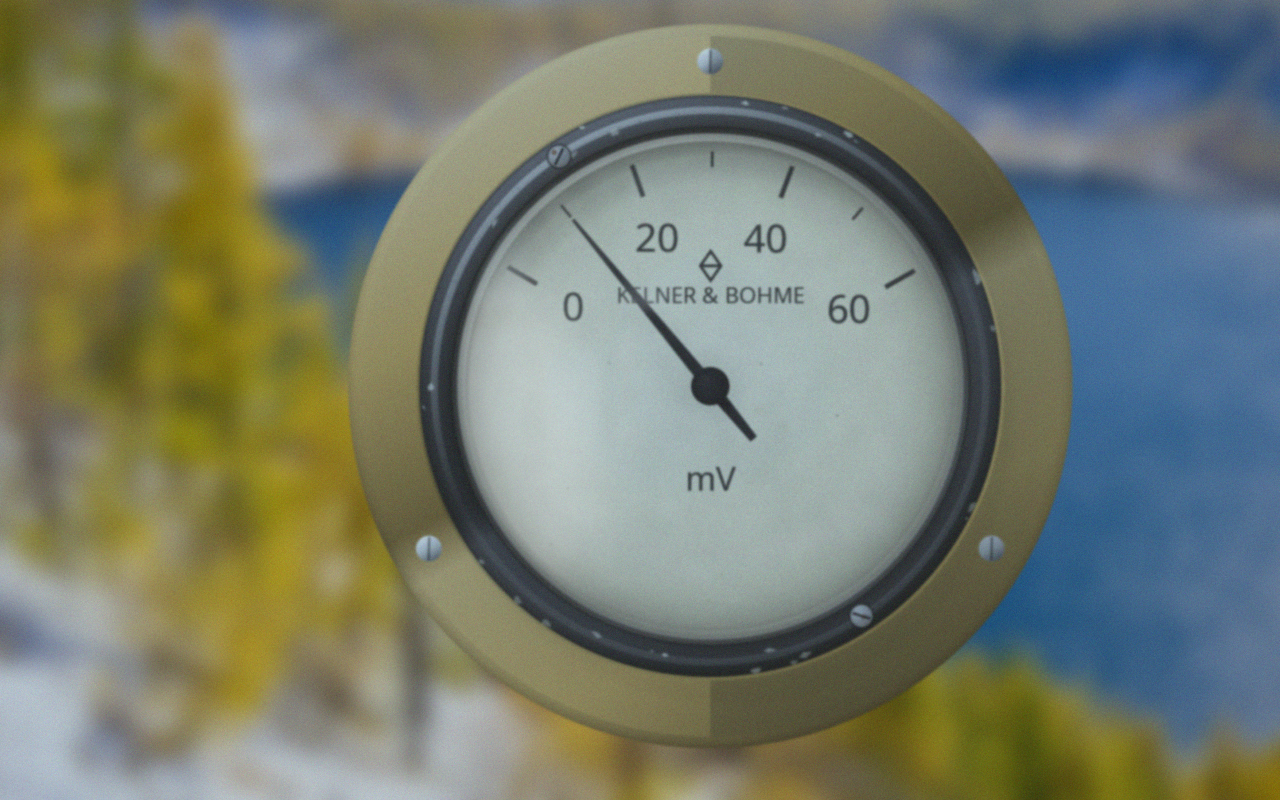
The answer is 10,mV
